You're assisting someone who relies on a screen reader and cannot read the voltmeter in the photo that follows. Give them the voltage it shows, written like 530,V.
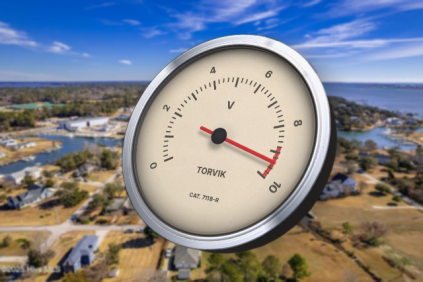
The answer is 9.4,V
